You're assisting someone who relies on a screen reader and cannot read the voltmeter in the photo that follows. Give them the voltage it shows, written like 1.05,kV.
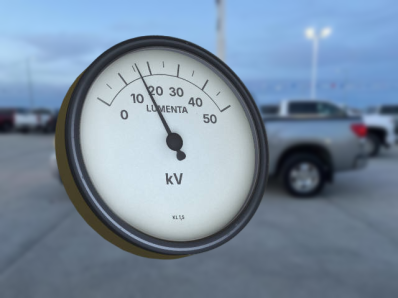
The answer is 15,kV
